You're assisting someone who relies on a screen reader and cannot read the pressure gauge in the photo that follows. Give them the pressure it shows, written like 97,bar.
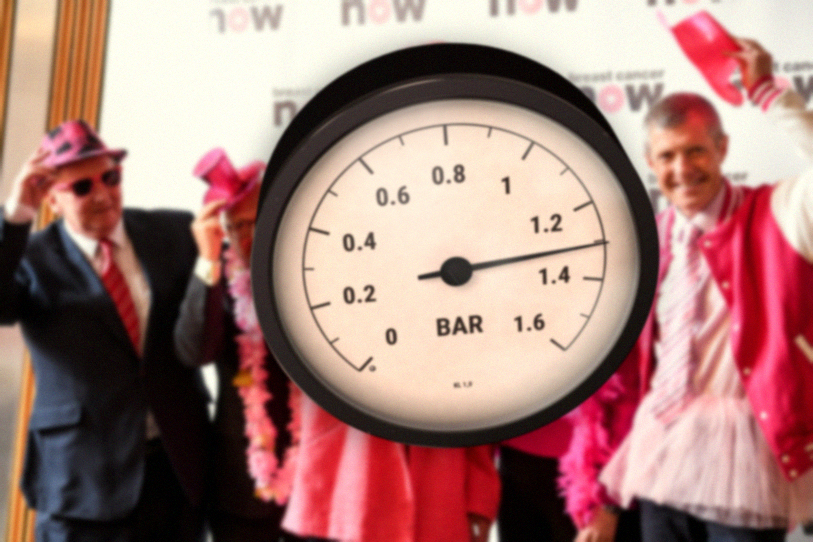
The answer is 1.3,bar
